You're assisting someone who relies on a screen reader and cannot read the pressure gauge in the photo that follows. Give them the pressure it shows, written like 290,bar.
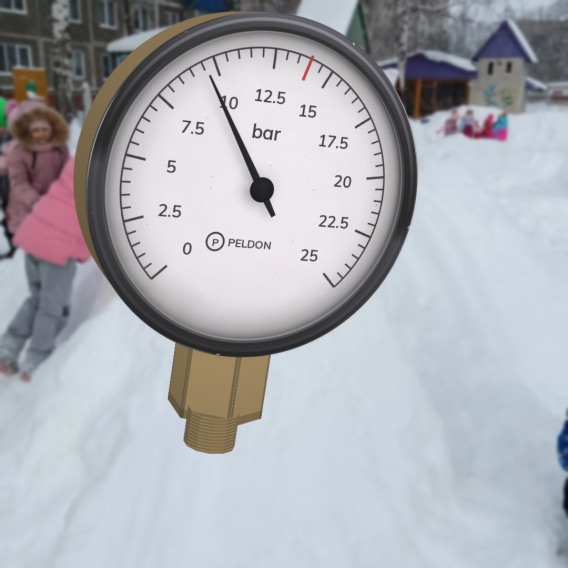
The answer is 9.5,bar
